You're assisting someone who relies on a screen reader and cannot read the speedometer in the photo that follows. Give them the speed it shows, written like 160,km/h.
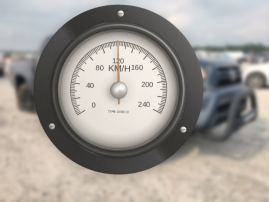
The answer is 120,km/h
